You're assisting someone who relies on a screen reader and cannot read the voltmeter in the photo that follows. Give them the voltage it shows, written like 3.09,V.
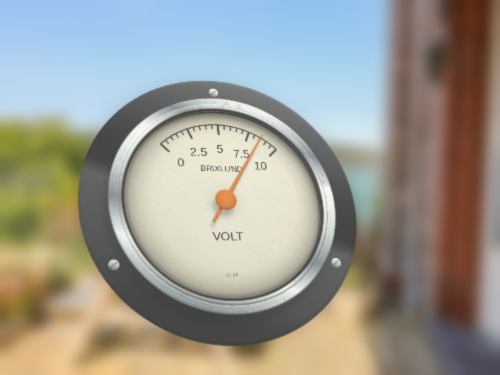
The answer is 8.5,V
